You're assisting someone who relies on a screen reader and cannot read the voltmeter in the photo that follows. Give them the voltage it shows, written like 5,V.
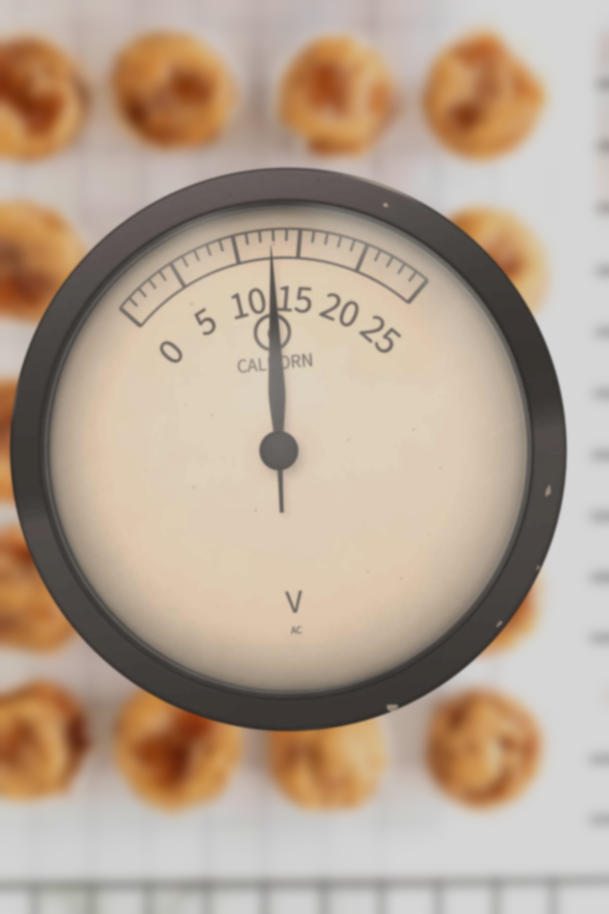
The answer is 13,V
